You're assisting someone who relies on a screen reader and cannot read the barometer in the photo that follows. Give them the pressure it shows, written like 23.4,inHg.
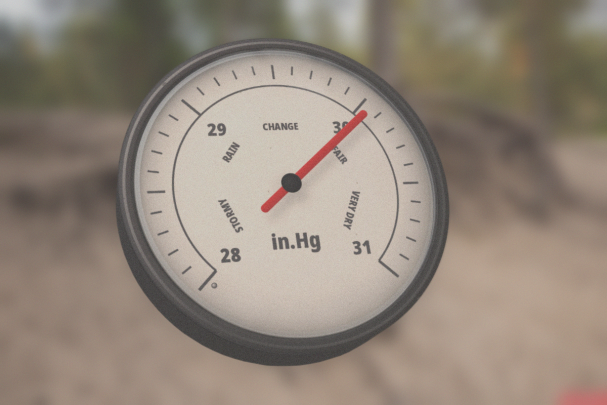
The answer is 30.05,inHg
